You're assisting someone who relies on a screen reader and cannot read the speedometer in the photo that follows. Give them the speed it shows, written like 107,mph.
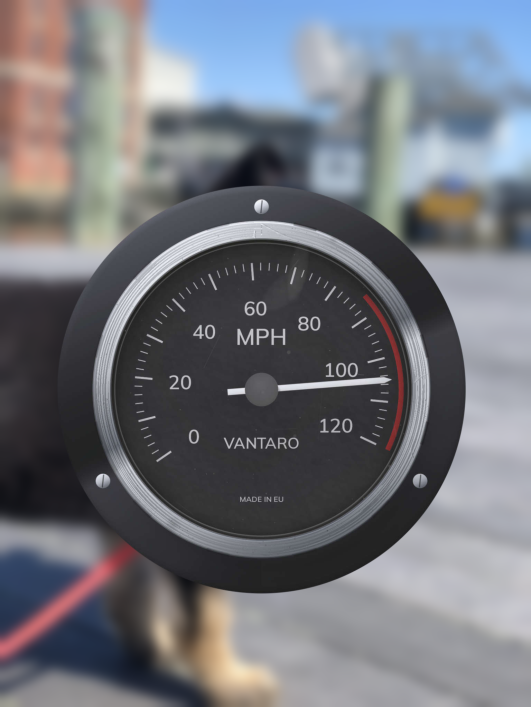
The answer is 105,mph
